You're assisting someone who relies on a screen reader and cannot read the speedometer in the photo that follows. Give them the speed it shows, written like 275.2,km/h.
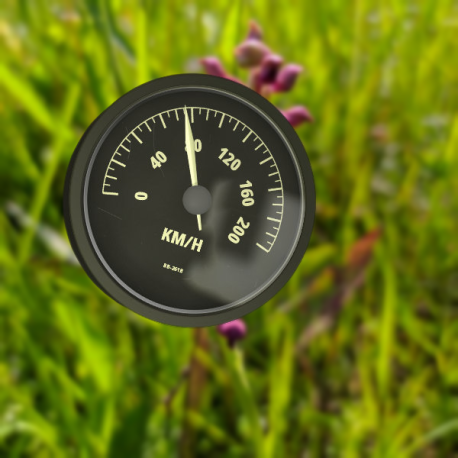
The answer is 75,km/h
